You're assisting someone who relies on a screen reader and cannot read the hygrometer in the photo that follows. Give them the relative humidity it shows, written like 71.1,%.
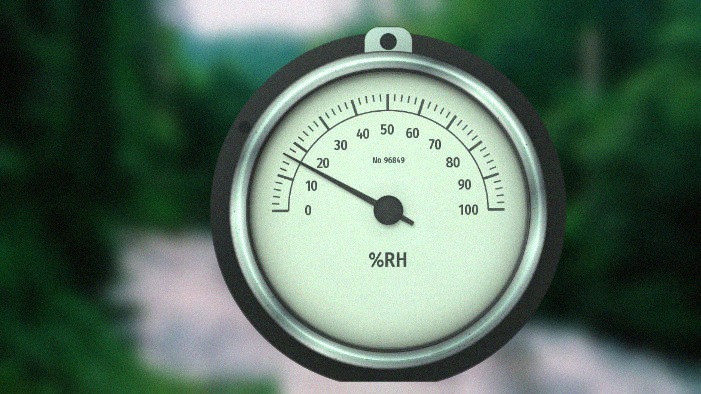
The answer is 16,%
